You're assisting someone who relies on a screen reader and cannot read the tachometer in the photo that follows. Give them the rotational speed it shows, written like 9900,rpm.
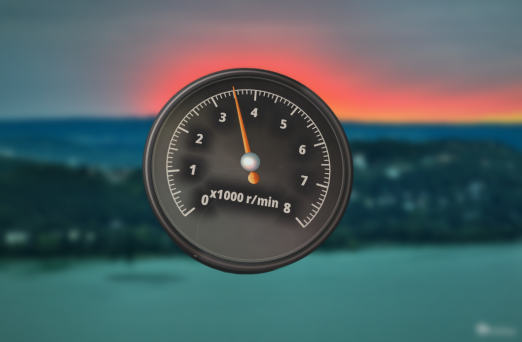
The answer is 3500,rpm
